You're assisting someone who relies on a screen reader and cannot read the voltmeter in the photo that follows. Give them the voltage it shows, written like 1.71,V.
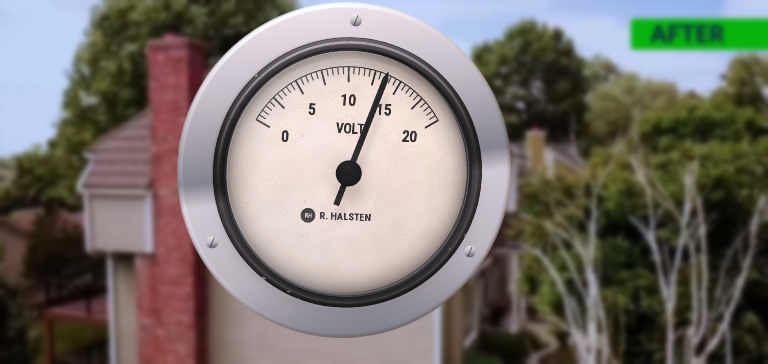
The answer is 13.5,V
